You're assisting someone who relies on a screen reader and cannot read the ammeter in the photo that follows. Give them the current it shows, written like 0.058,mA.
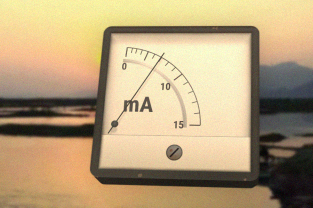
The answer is 7,mA
